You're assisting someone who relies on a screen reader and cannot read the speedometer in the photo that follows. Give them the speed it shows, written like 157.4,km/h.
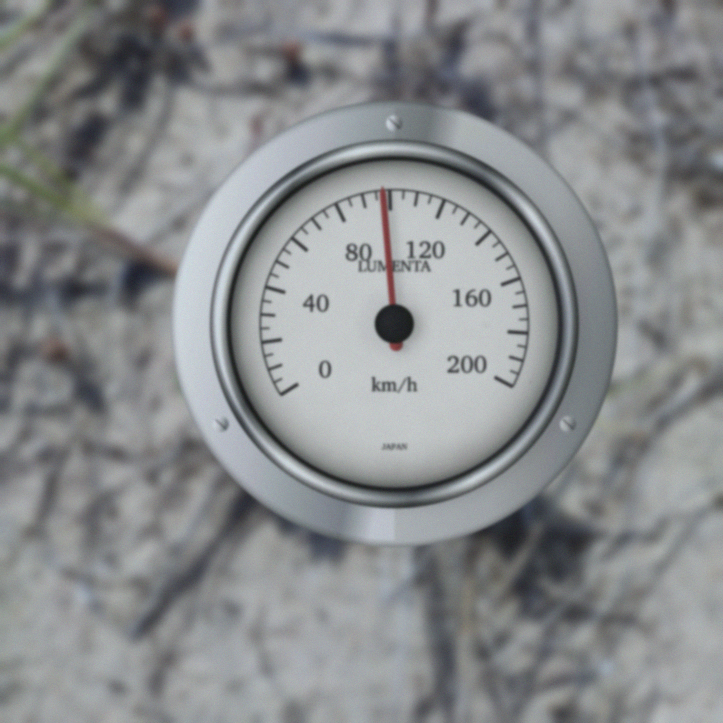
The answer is 97.5,km/h
